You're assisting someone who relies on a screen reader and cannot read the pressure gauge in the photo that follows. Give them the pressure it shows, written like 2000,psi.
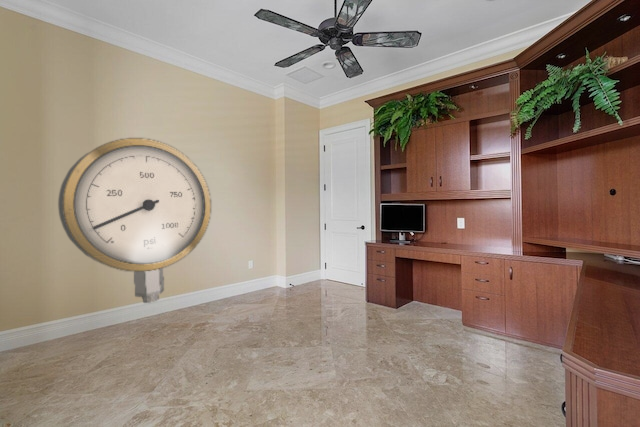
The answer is 75,psi
